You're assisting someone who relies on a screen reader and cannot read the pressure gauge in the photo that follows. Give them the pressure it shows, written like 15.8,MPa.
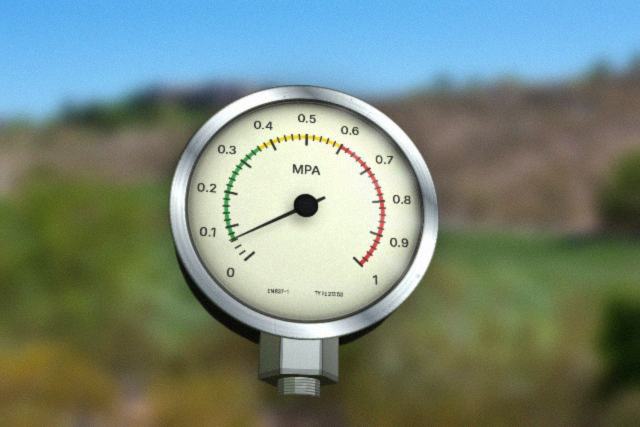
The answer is 0.06,MPa
